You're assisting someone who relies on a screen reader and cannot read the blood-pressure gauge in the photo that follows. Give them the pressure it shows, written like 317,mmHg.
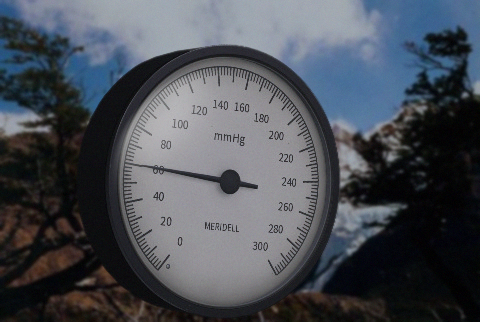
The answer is 60,mmHg
